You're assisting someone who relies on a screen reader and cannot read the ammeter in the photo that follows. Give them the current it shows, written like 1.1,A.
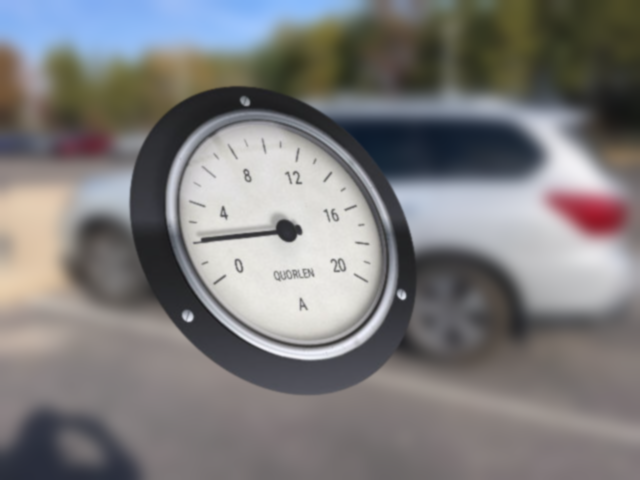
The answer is 2,A
